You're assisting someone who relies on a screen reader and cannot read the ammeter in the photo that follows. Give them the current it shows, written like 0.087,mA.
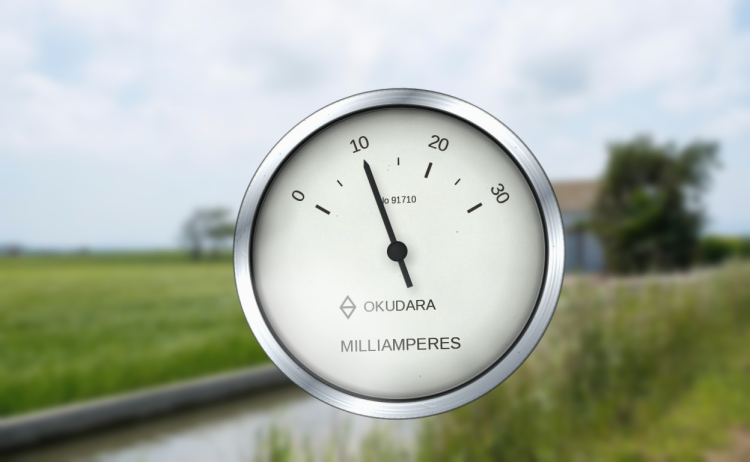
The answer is 10,mA
